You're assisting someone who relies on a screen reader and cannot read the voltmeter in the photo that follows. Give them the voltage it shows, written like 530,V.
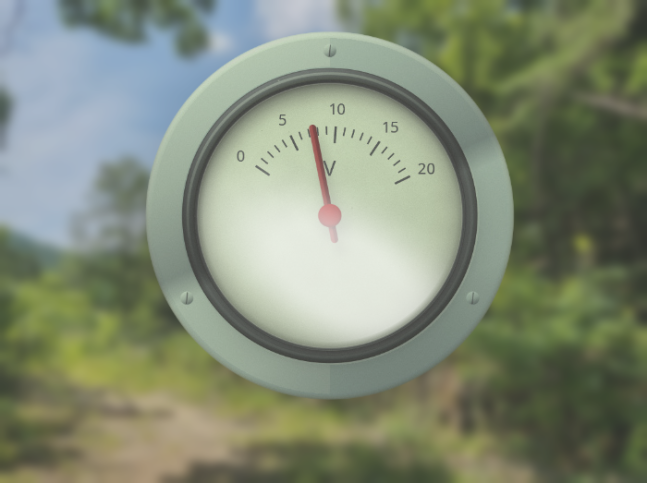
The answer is 7.5,V
